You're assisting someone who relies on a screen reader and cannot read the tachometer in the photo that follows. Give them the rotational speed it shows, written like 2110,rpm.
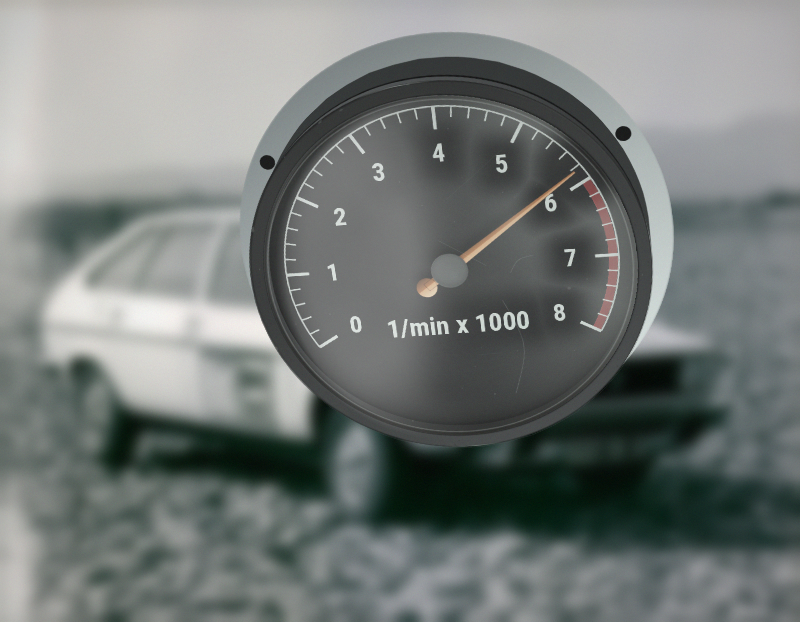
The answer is 5800,rpm
